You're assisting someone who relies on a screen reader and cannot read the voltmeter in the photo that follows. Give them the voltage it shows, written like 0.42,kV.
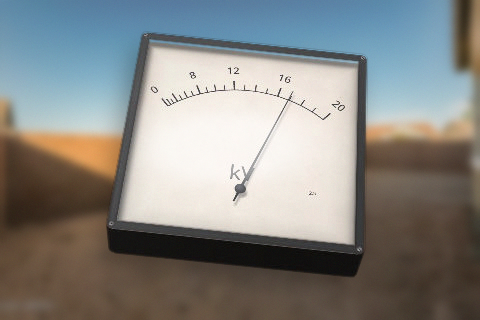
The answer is 17,kV
